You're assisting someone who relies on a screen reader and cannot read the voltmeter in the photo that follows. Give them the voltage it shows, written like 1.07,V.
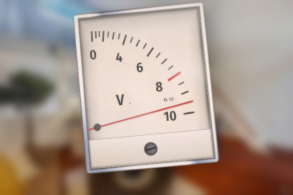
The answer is 9.5,V
